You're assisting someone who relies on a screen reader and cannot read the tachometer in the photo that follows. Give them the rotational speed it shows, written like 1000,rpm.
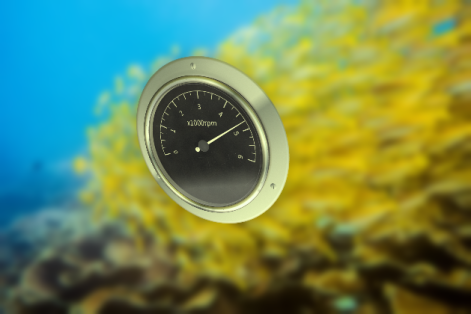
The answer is 4750,rpm
